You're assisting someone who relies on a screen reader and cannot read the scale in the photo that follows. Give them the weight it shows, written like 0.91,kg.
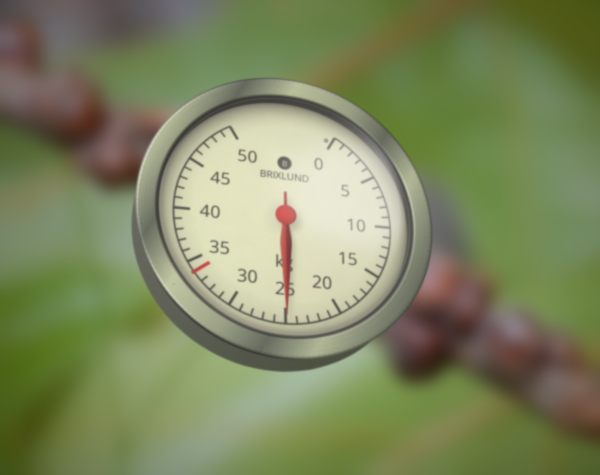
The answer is 25,kg
